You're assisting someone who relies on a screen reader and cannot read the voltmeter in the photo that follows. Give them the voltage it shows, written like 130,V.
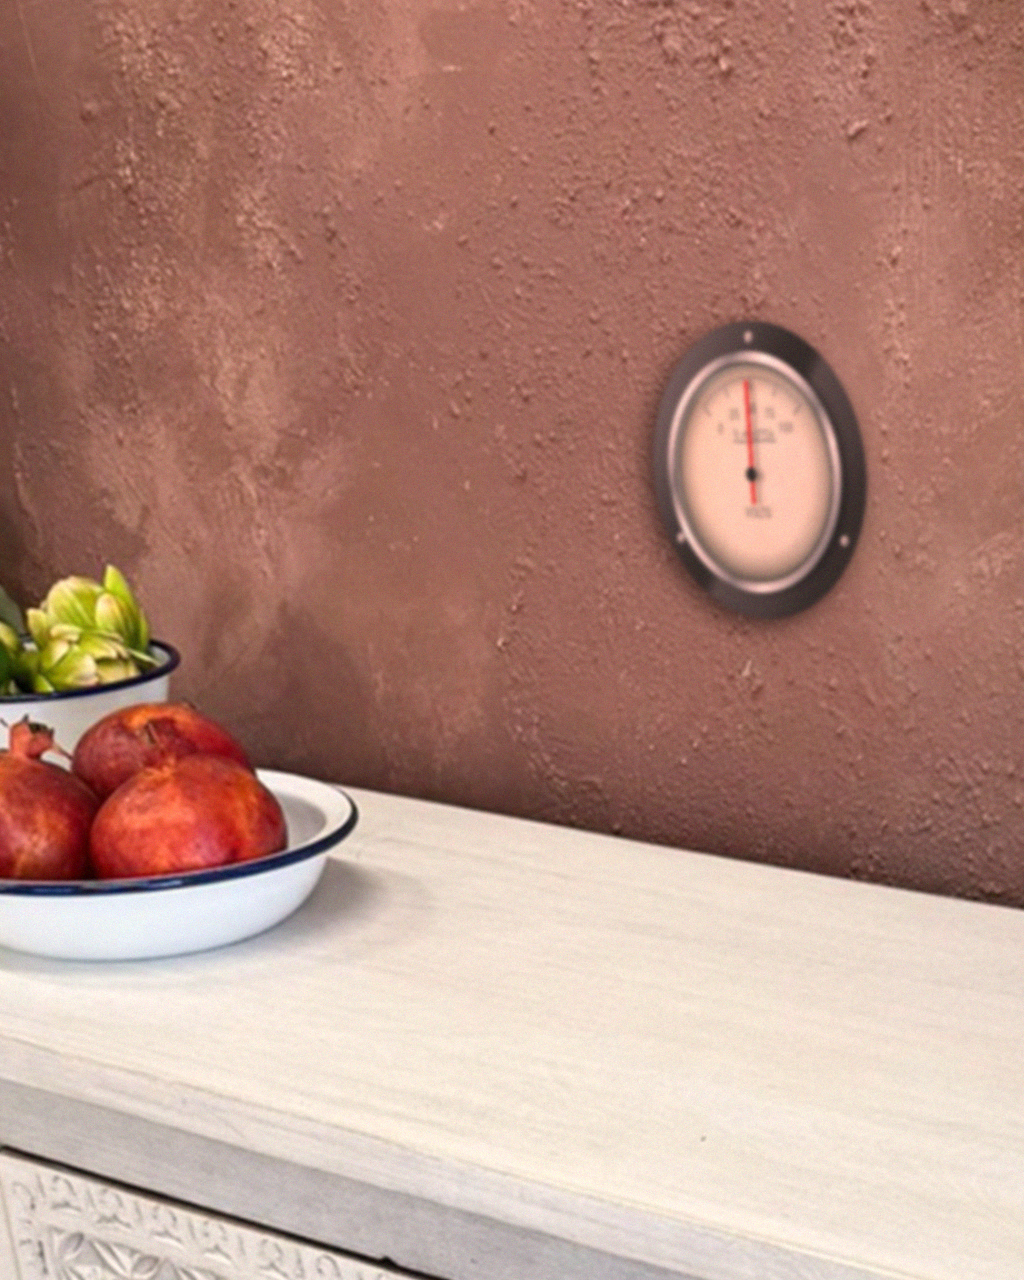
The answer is 50,V
